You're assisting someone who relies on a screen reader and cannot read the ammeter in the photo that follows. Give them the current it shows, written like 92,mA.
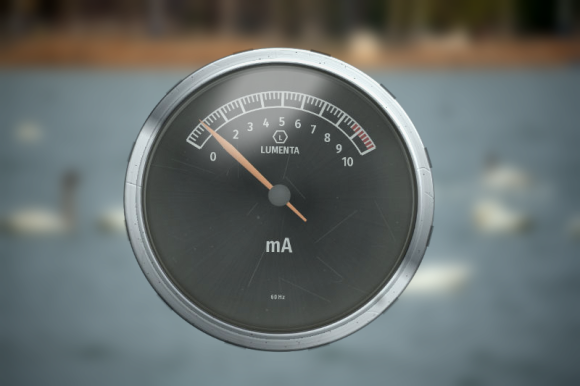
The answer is 1,mA
